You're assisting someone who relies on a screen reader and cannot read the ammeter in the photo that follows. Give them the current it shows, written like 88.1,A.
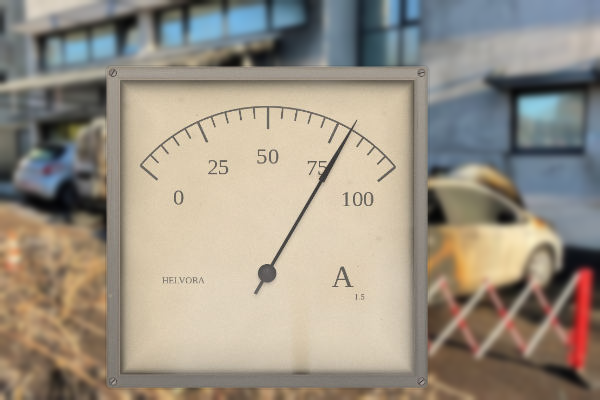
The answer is 80,A
